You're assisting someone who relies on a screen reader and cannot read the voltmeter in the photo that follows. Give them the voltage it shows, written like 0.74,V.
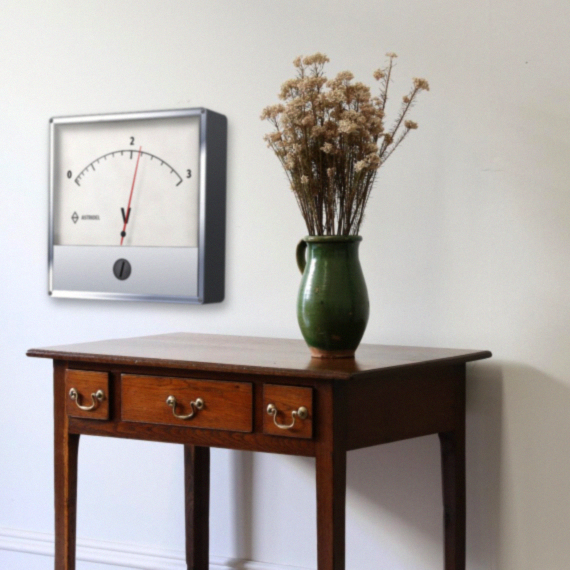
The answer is 2.2,V
